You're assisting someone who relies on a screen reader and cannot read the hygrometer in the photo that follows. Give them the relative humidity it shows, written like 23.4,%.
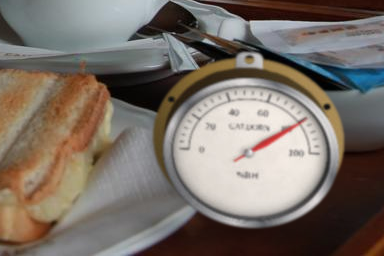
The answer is 80,%
